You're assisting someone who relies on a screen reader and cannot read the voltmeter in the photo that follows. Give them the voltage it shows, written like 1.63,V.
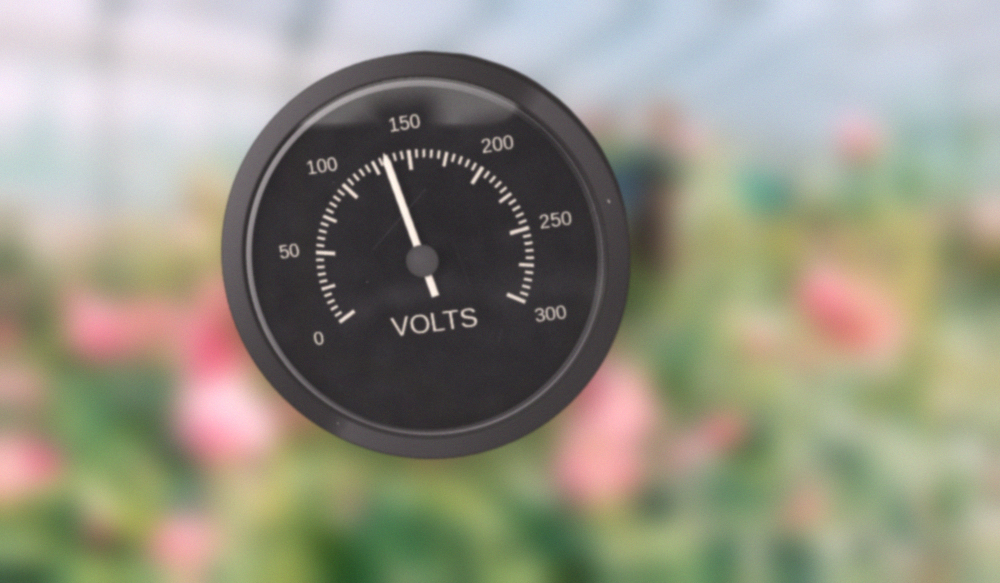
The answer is 135,V
